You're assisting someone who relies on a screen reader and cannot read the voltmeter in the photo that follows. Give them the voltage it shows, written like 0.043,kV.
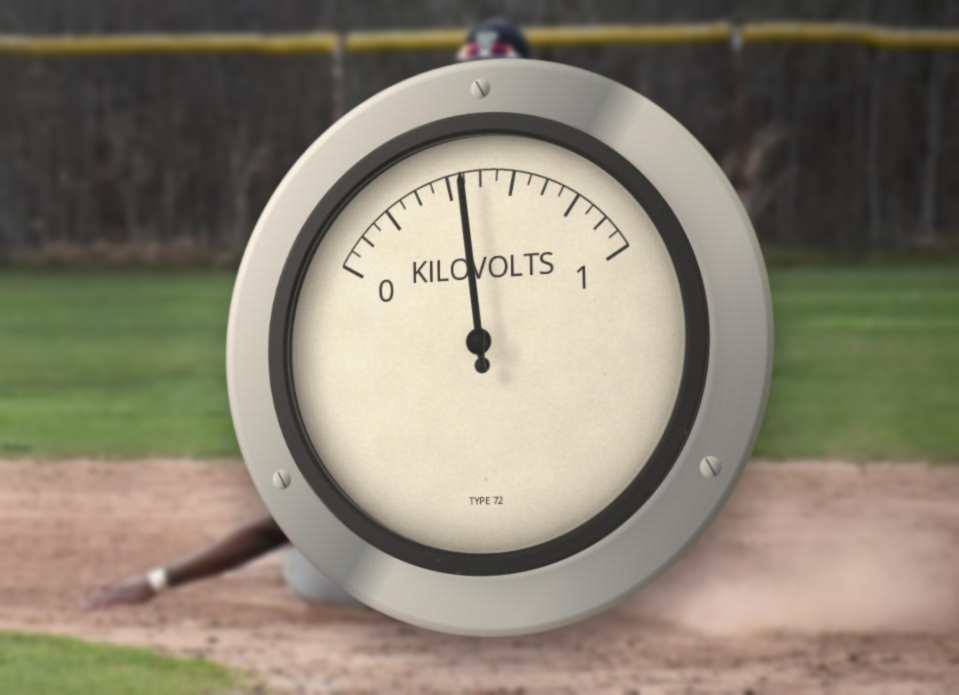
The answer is 0.45,kV
